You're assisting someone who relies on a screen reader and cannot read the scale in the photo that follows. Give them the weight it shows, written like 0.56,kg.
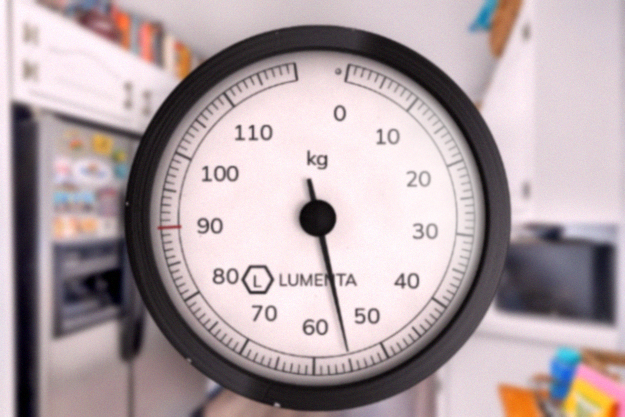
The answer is 55,kg
